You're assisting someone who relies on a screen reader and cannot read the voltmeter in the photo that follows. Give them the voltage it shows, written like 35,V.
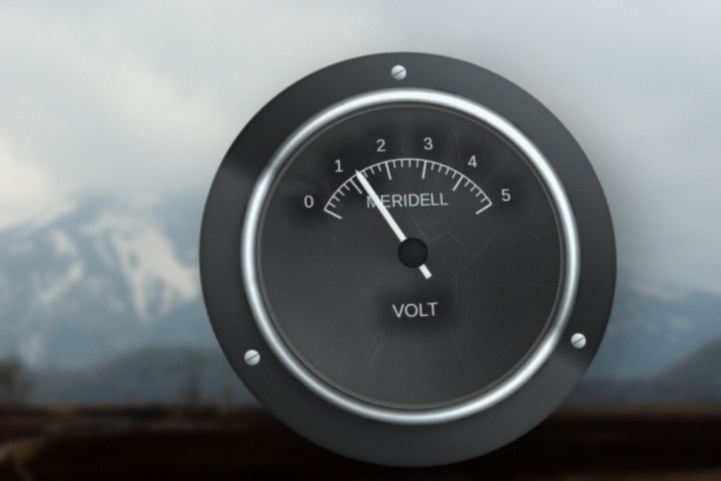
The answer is 1.2,V
